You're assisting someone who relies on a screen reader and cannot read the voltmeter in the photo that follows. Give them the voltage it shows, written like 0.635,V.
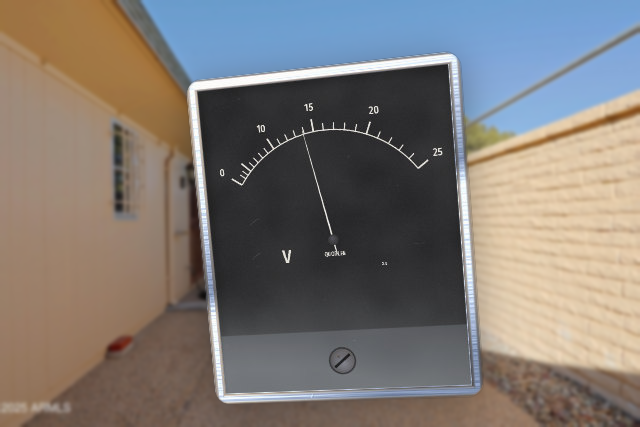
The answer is 14,V
